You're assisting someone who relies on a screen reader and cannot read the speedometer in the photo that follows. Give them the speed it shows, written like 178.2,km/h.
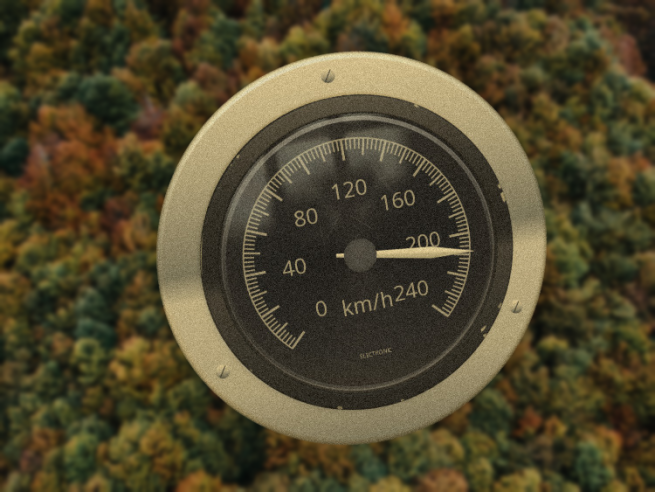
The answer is 208,km/h
